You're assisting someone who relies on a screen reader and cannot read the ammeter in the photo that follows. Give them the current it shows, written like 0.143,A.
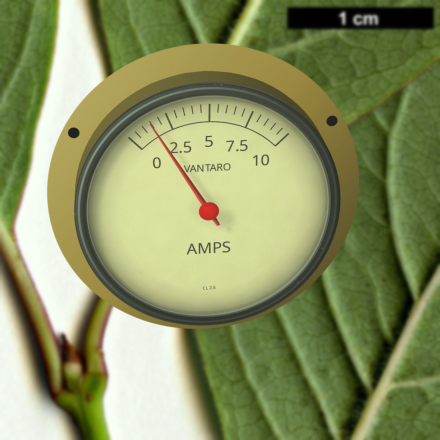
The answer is 1.5,A
